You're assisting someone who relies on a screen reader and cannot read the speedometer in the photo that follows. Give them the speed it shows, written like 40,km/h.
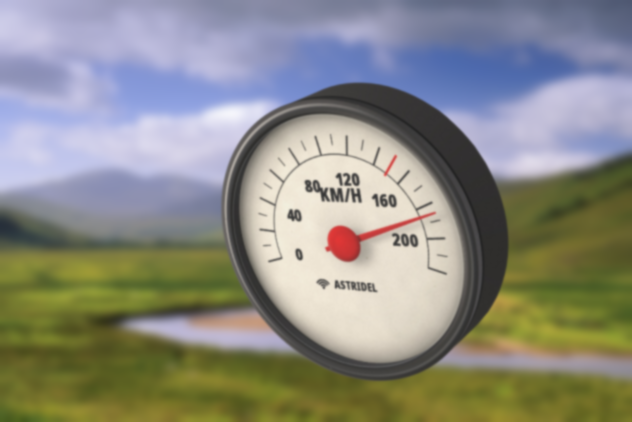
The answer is 185,km/h
